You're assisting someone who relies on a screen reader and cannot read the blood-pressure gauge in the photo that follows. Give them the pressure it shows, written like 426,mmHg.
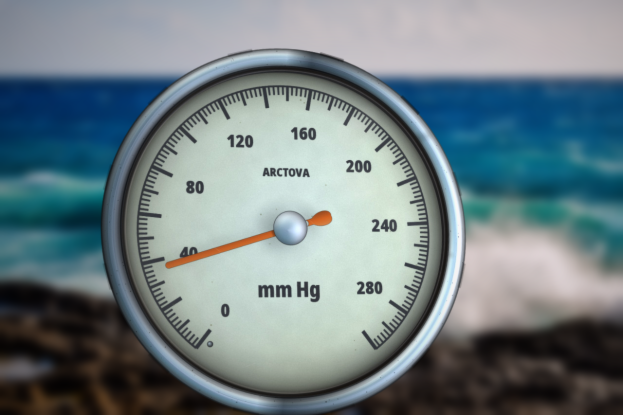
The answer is 36,mmHg
